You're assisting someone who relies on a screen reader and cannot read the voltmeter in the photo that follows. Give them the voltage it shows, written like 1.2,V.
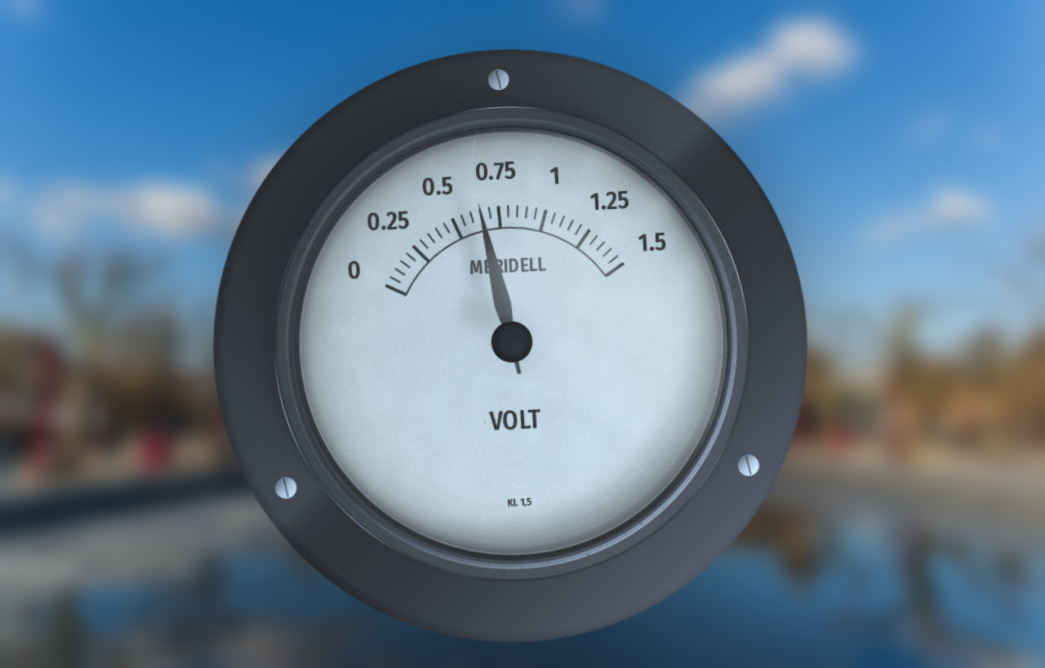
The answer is 0.65,V
